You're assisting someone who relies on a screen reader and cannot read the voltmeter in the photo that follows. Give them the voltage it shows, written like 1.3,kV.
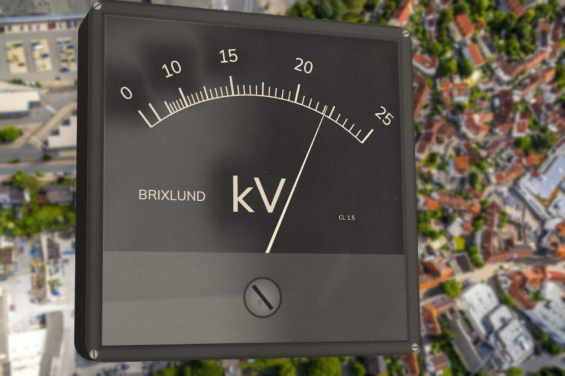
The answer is 22,kV
